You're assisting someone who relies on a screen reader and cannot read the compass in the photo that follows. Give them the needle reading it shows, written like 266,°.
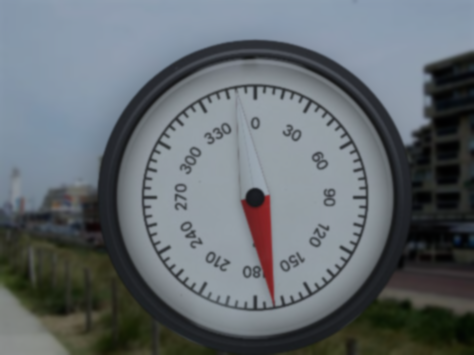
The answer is 170,°
